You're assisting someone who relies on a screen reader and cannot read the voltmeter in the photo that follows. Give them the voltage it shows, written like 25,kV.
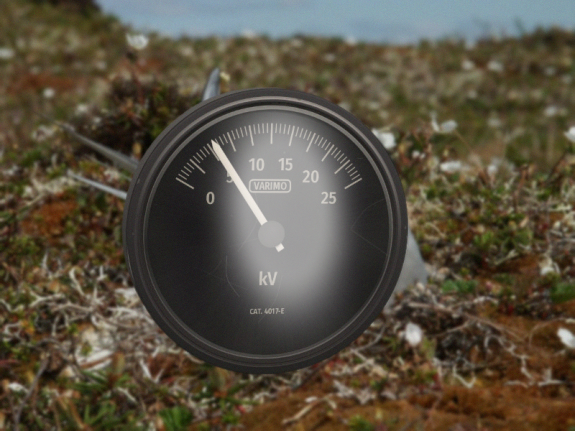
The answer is 5.5,kV
